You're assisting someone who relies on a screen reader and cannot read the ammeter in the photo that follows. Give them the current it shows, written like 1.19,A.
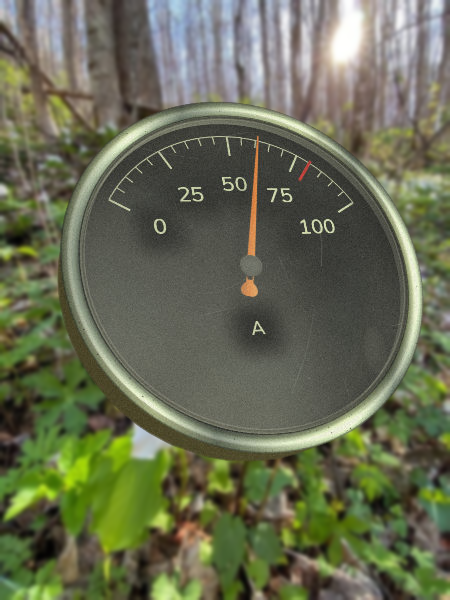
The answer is 60,A
